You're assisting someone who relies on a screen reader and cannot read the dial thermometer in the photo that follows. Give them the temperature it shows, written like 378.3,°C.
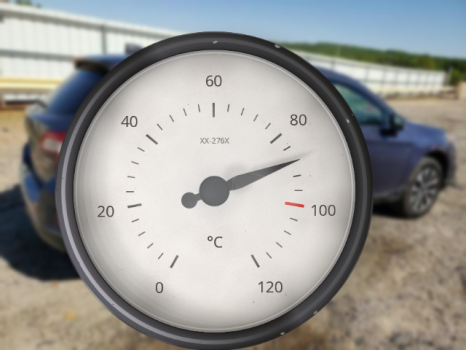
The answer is 88,°C
